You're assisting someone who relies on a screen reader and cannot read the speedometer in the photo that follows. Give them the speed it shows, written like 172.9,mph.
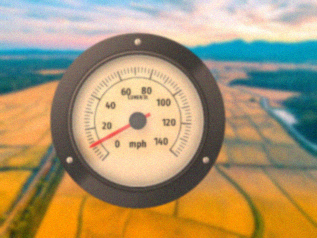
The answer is 10,mph
